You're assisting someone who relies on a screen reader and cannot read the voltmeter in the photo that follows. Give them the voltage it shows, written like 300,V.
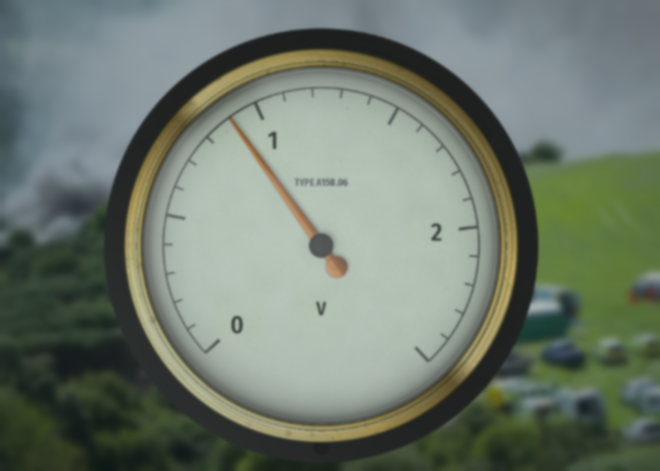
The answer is 0.9,V
